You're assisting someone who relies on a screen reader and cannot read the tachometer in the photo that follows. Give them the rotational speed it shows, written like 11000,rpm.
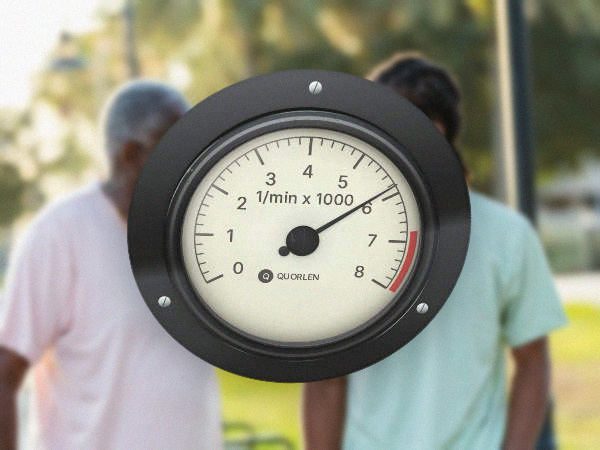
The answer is 5800,rpm
